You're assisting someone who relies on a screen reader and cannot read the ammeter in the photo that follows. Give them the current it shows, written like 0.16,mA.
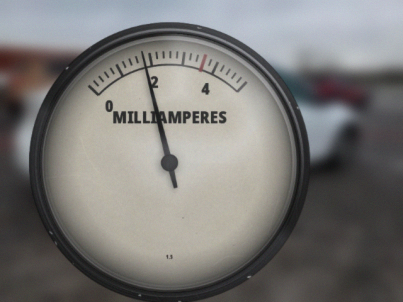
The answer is 1.8,mA
